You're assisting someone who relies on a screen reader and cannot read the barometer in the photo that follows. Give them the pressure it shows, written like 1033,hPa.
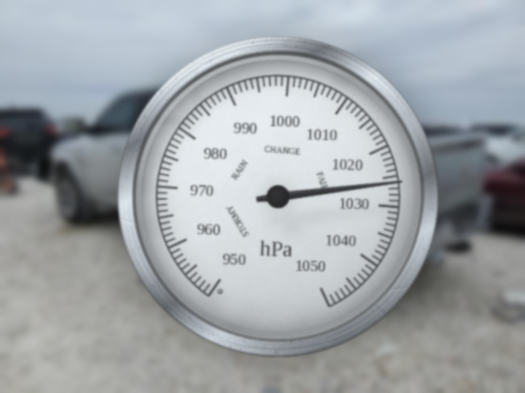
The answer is 1026,hPa
